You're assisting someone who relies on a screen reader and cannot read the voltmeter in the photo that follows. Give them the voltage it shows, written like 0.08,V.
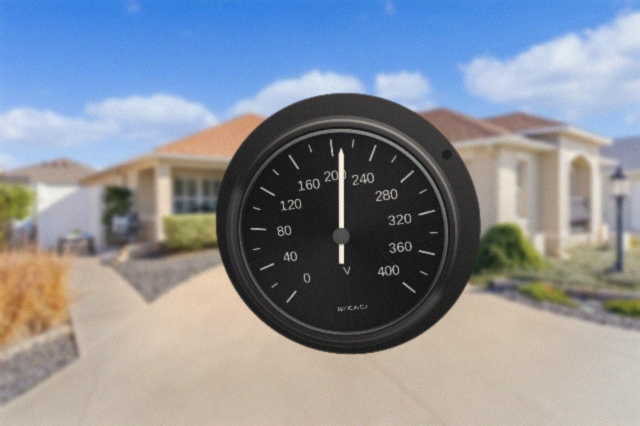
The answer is 210,V
